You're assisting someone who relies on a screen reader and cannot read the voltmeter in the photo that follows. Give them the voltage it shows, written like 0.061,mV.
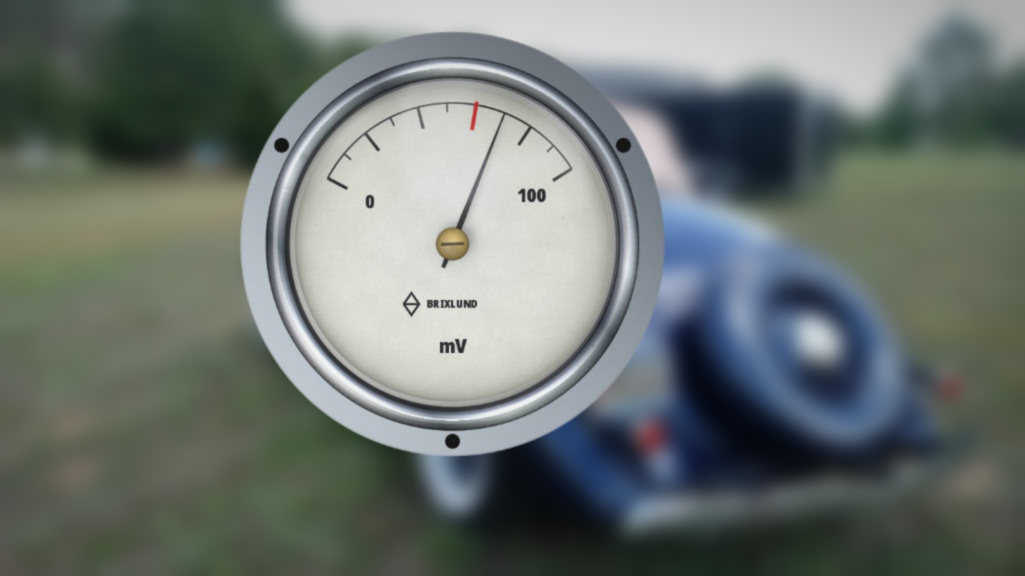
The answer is 70,mV
